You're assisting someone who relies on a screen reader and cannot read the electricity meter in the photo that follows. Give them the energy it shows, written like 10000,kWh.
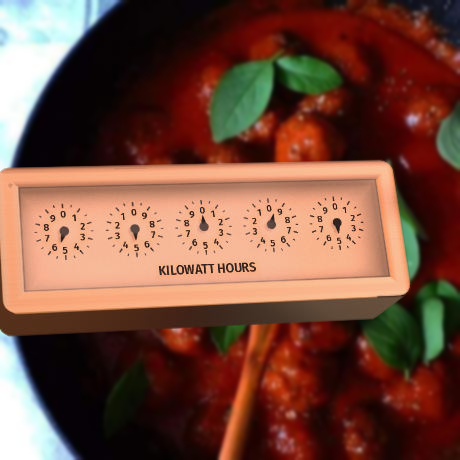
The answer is 54995,kWh
